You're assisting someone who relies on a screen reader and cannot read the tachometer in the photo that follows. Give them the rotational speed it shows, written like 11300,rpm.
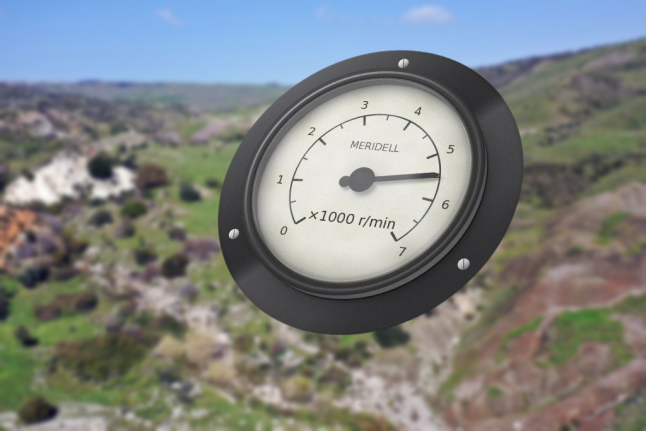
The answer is 5500,rpm
